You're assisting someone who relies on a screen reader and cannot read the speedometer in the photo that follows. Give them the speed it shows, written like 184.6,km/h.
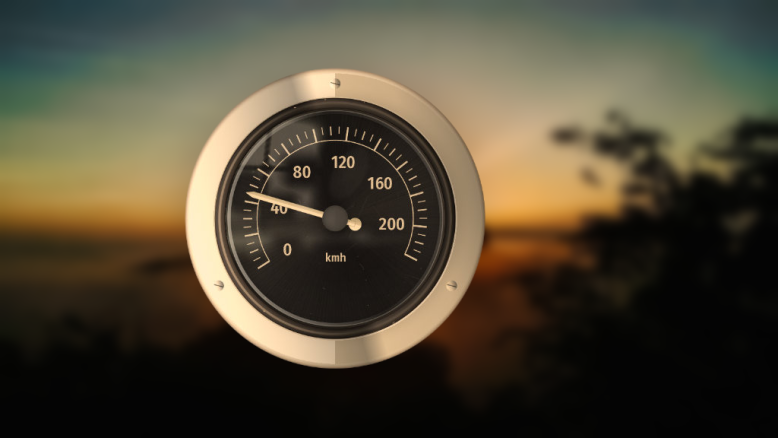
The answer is 45,km/h
